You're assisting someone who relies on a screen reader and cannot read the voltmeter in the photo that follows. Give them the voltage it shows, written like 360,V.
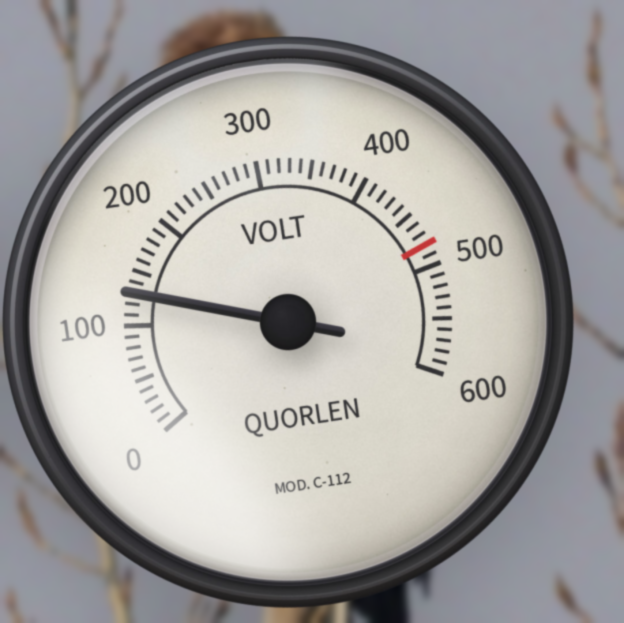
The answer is 130,V
